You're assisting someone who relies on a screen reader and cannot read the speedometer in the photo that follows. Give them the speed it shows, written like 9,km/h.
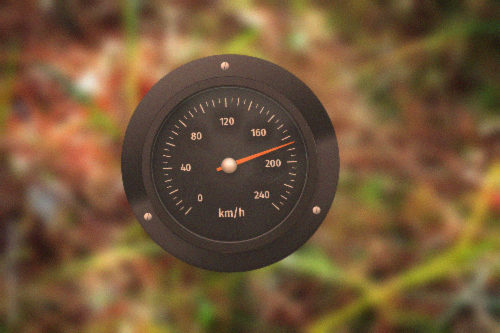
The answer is 185,km/h
